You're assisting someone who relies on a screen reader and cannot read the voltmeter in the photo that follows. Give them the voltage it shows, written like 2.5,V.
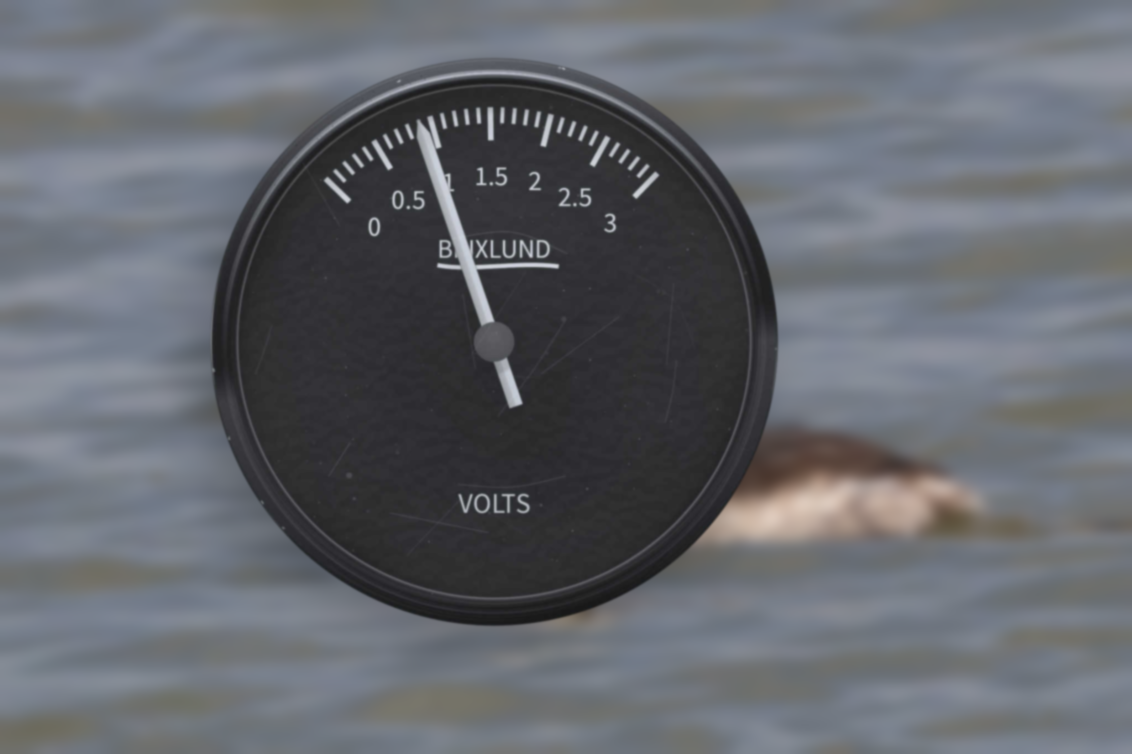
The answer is 0.9,V
